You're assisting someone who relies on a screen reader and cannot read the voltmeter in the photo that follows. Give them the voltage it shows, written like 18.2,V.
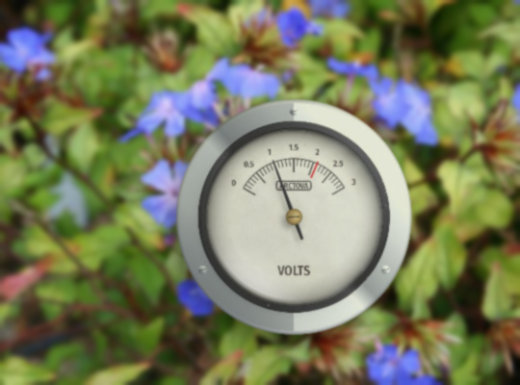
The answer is 1,V
